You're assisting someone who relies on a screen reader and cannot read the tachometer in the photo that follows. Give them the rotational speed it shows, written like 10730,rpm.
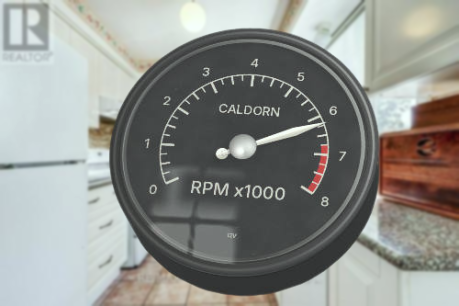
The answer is 6250,rpm
